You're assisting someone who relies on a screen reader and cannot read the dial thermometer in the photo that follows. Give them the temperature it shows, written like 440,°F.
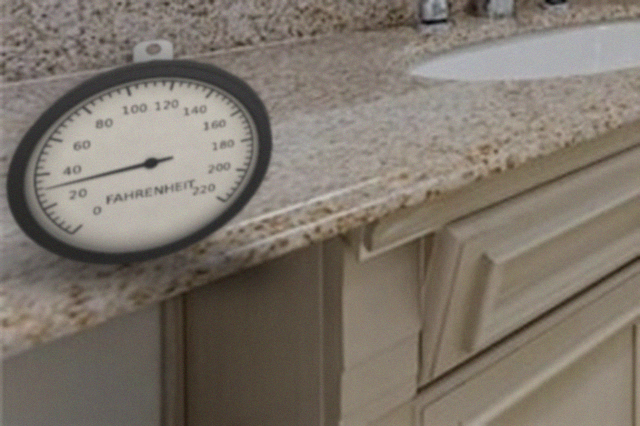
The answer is 32,°F
